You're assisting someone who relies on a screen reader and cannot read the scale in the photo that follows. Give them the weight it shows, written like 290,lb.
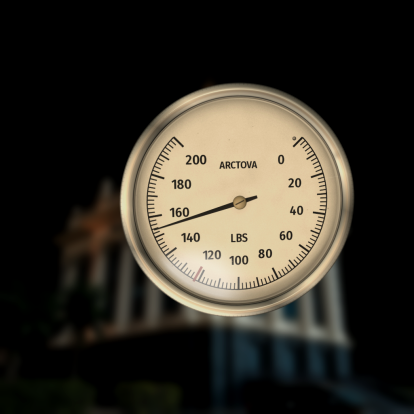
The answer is 154,lb
